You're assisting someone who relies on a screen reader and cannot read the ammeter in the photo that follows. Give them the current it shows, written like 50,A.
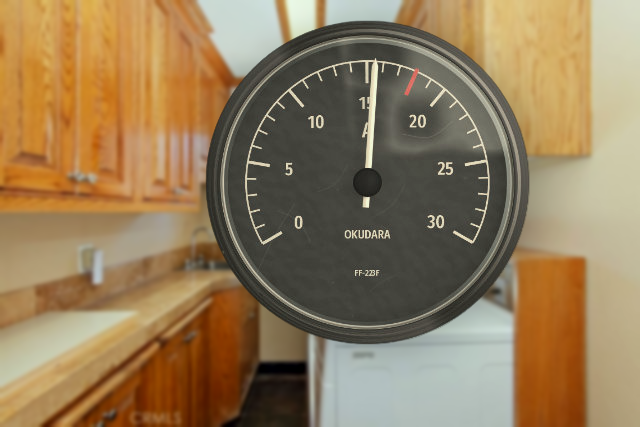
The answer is 15.5,A
